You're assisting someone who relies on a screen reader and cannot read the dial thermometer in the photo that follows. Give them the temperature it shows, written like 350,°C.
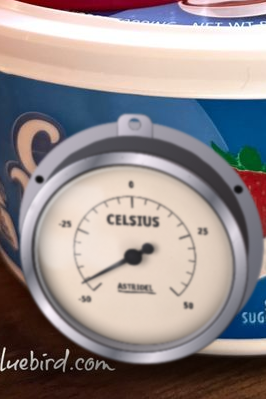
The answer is -45,°C
